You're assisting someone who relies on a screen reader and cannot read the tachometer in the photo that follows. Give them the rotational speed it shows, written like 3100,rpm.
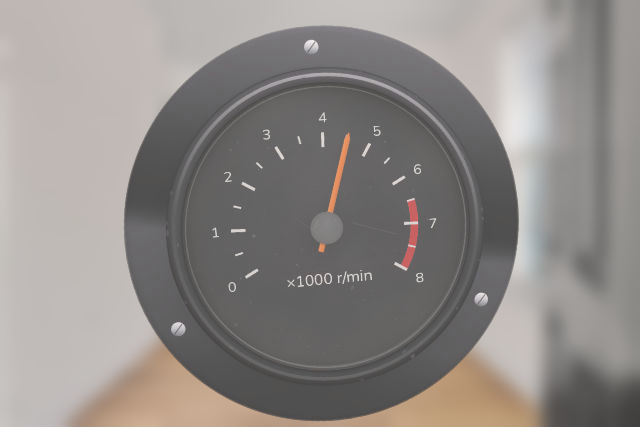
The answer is 4500,rpm
